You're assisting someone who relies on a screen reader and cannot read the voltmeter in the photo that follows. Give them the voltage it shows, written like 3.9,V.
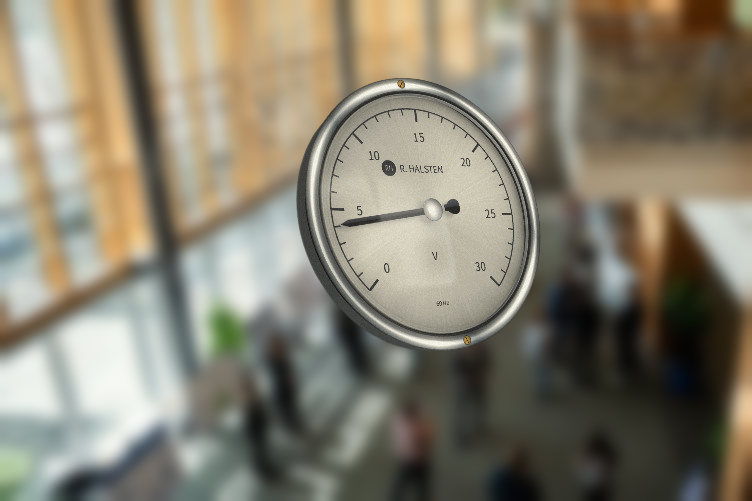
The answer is 4,V
